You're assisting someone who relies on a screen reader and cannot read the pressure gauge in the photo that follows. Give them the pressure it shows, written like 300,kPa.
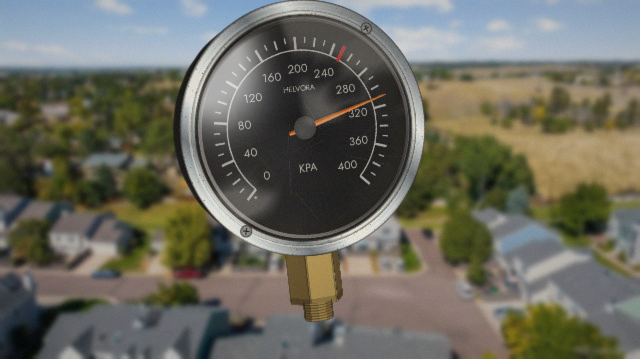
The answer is 310,kPa
